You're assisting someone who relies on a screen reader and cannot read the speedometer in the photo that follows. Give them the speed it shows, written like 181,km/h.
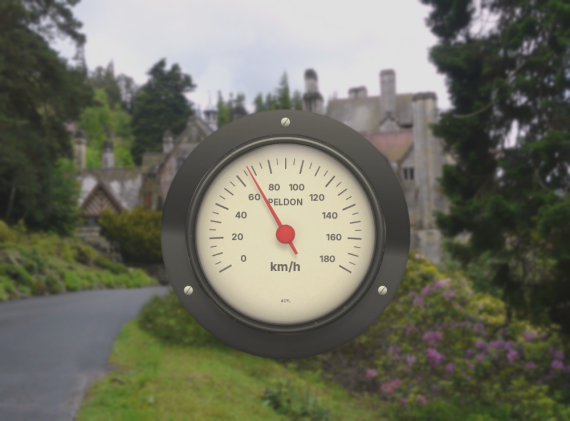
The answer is 67.5,km/h
